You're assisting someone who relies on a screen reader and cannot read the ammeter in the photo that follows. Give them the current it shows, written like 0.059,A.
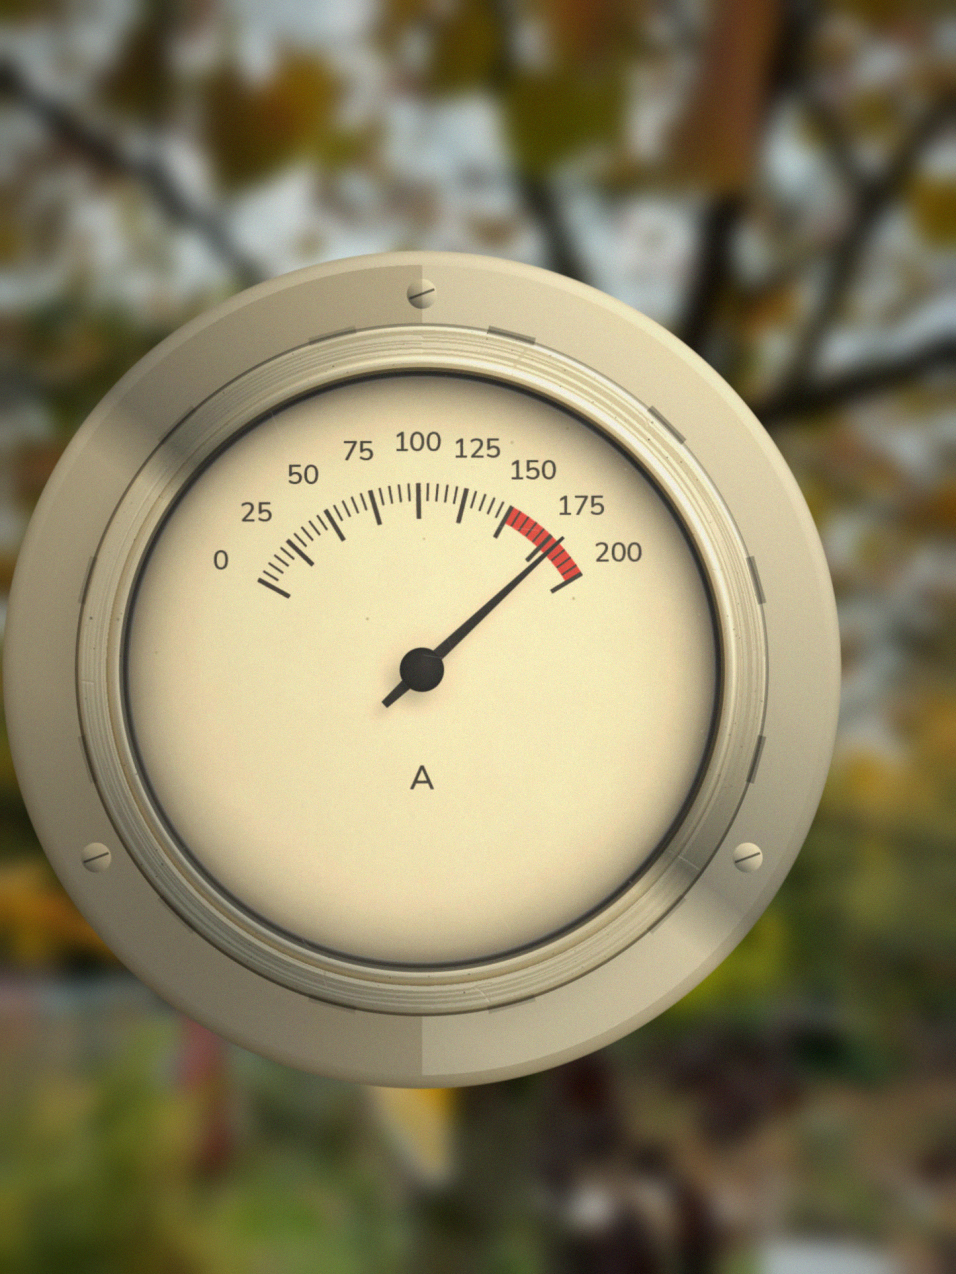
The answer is 180,A
